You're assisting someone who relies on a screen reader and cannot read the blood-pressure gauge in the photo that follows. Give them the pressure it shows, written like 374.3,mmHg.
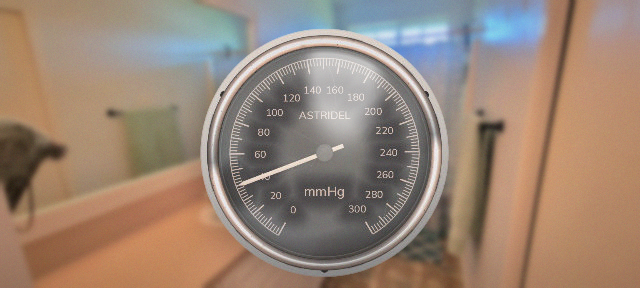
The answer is 40,mmHg
